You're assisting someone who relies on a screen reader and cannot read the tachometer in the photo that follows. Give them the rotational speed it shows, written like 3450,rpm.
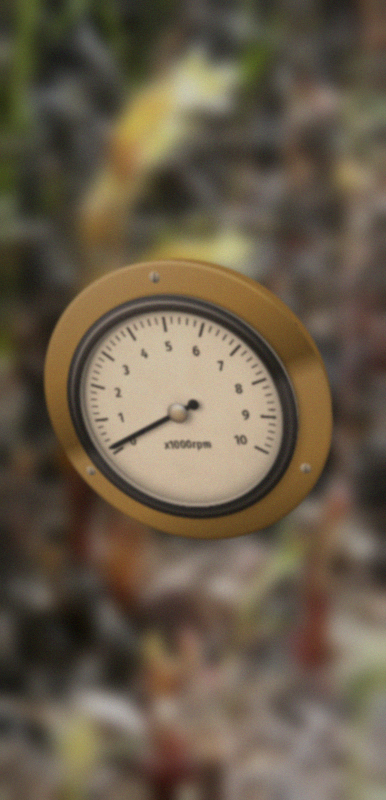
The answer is 200,rpm
